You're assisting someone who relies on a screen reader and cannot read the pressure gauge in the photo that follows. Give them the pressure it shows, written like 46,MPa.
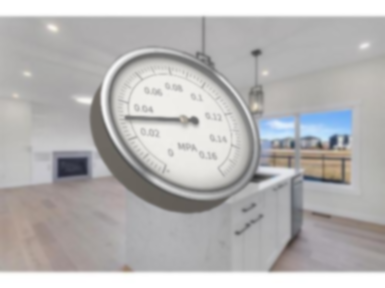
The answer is 0.03,MPa
